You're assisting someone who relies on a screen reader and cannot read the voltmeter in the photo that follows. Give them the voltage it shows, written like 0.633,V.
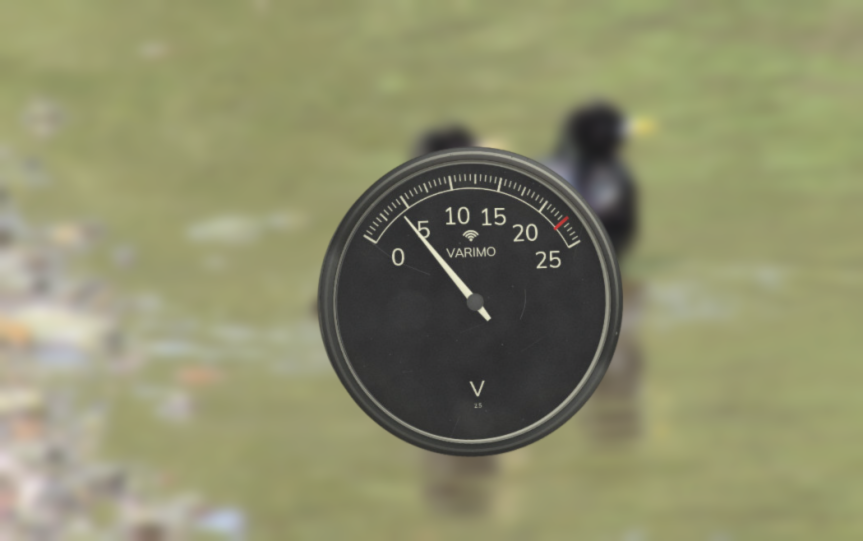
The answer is 4,V
